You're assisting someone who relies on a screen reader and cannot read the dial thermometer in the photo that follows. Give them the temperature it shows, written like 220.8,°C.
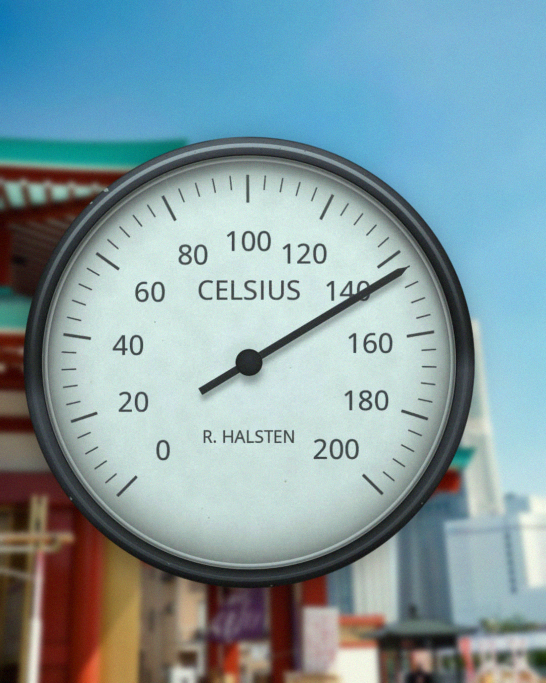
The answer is 144,°C
